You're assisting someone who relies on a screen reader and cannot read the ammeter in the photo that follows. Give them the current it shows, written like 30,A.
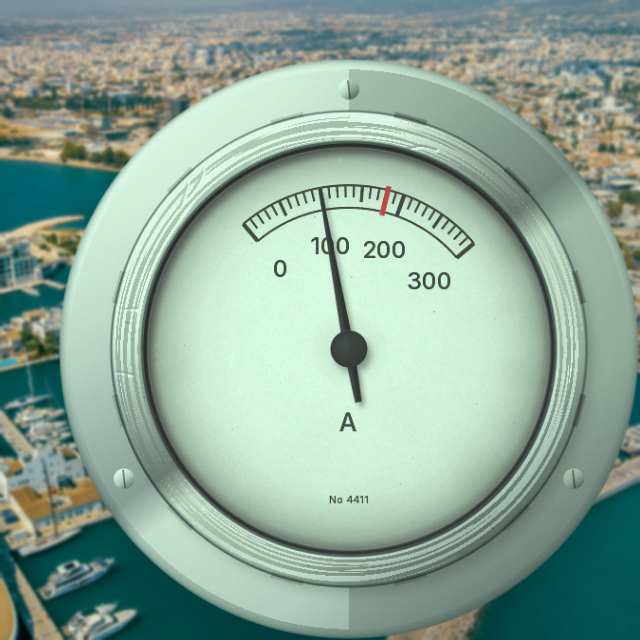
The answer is 100,A
